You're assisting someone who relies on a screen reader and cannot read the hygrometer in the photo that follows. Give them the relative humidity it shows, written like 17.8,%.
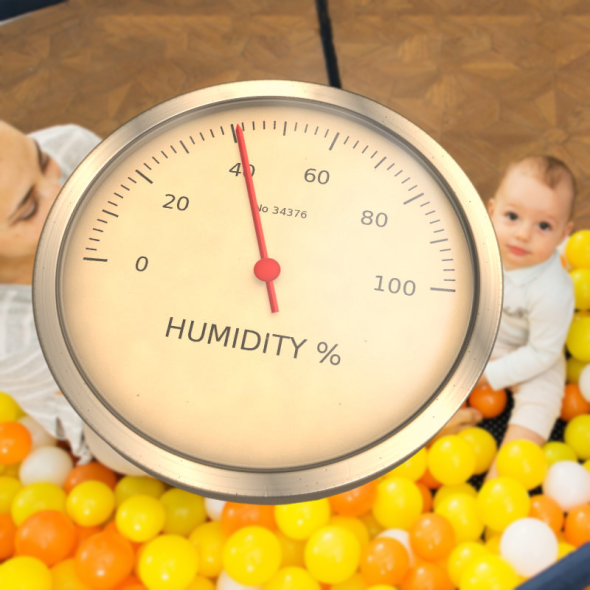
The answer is 41,%
